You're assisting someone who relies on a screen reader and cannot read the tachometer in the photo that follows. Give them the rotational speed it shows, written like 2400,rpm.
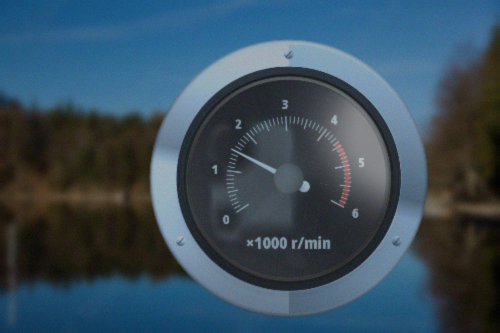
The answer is 1500,rpm
